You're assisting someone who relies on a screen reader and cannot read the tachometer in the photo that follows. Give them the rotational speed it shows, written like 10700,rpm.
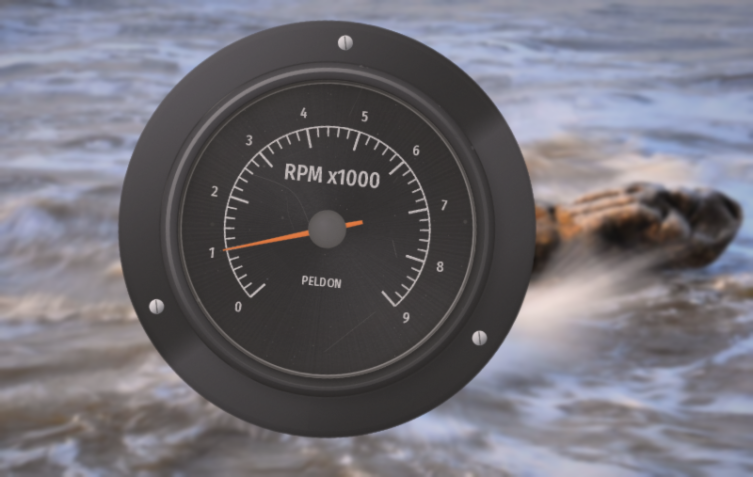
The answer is 1000,rpm
